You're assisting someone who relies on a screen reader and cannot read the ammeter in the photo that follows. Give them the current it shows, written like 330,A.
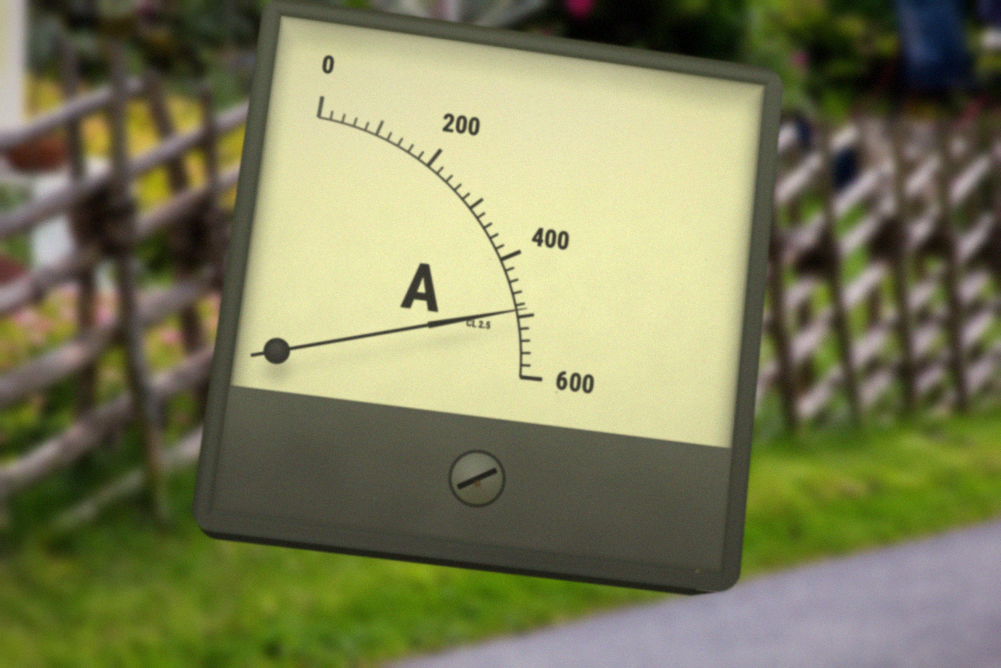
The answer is 490,A
